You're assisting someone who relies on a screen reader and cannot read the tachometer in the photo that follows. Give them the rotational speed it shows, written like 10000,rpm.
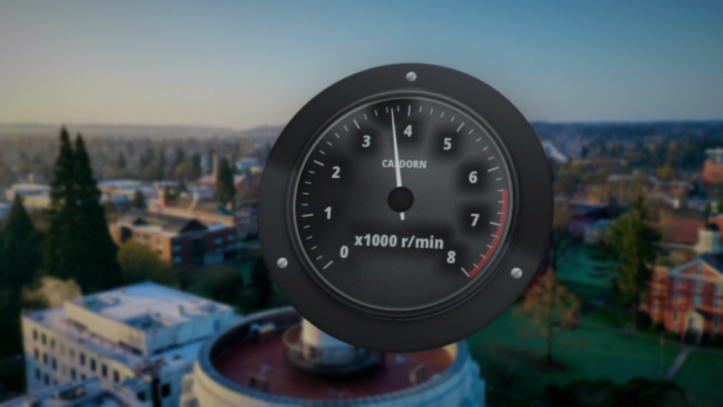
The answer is 3700,rpm
